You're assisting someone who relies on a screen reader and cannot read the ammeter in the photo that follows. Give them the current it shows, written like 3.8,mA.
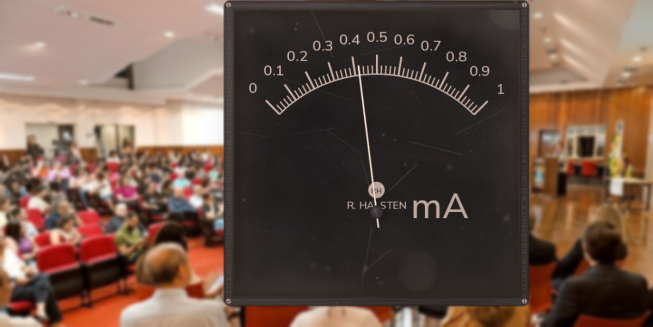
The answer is 0.42,mA
